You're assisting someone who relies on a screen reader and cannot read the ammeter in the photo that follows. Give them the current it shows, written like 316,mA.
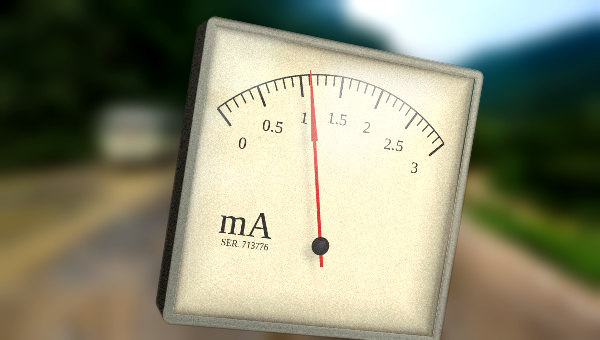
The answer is 1.1,mA
